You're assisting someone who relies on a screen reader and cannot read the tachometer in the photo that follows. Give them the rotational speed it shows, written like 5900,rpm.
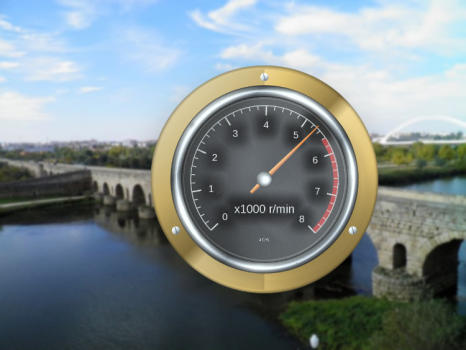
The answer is 5300,rpm
